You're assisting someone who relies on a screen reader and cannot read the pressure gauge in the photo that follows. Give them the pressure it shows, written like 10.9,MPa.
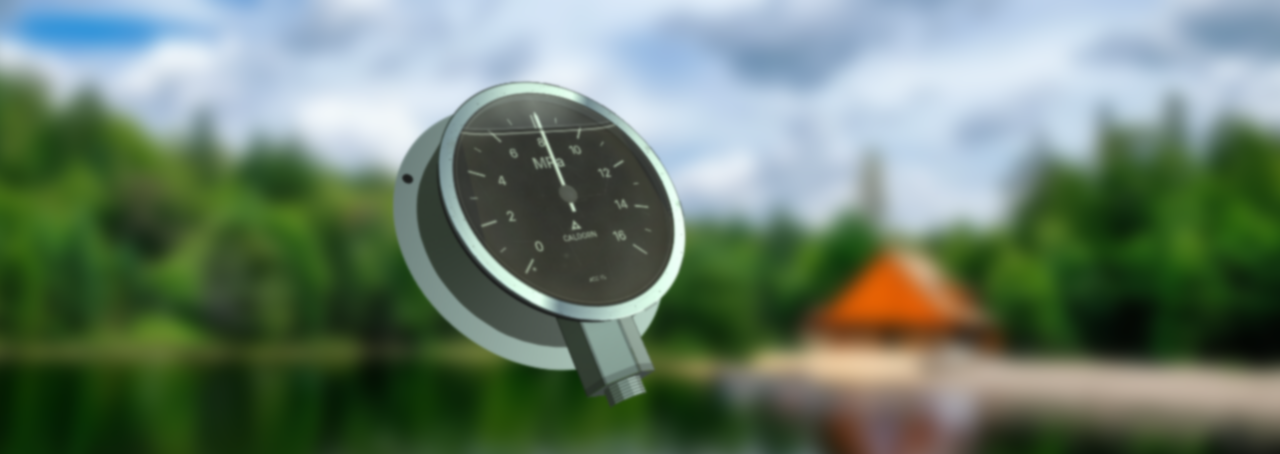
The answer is 8,MPa
